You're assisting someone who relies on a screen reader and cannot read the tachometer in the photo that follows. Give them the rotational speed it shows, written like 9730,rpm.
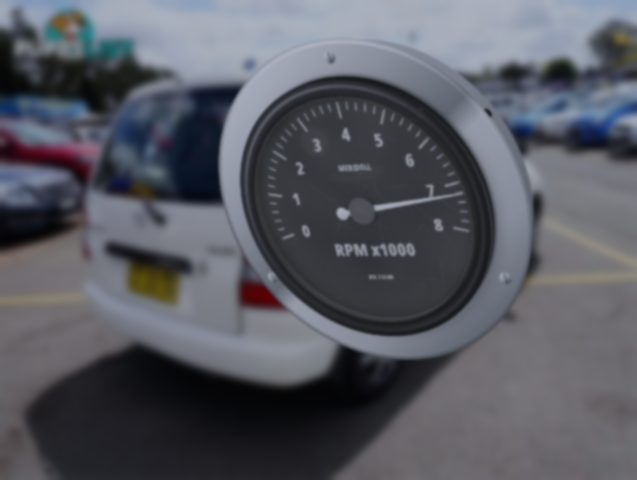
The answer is 7200,rpm
